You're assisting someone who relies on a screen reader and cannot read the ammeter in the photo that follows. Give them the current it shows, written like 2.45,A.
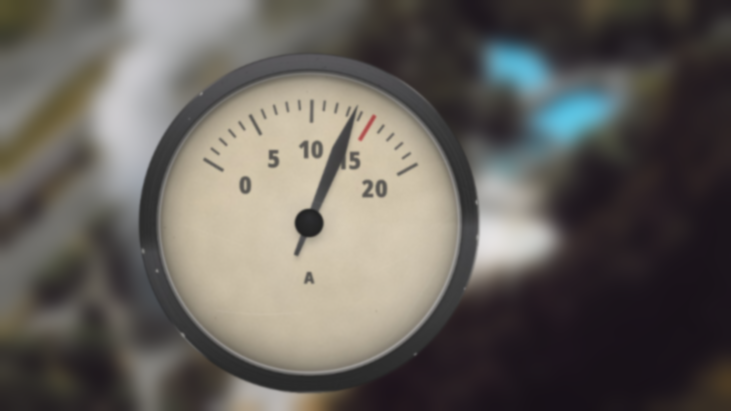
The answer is 13.5,A
